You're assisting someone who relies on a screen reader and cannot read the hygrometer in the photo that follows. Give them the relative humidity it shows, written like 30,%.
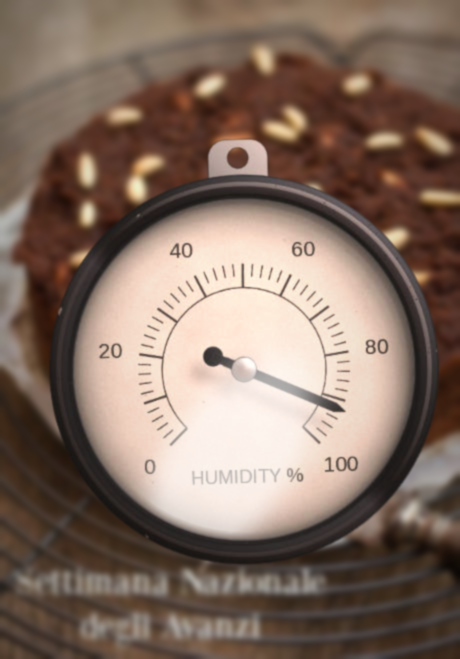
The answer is 92,%
